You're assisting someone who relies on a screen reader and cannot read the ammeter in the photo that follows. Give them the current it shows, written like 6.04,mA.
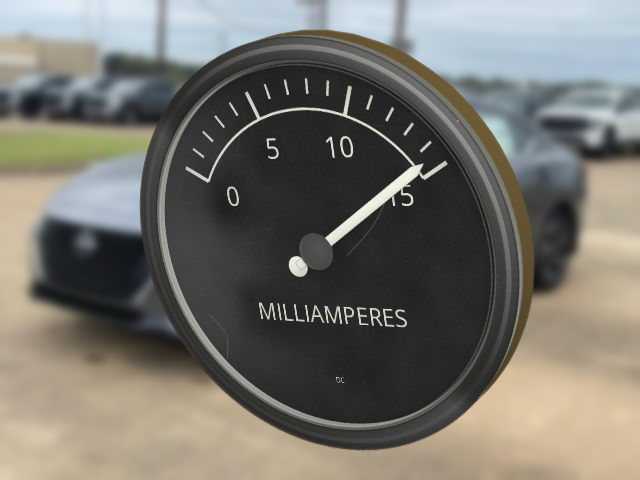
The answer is 14.5,mA
